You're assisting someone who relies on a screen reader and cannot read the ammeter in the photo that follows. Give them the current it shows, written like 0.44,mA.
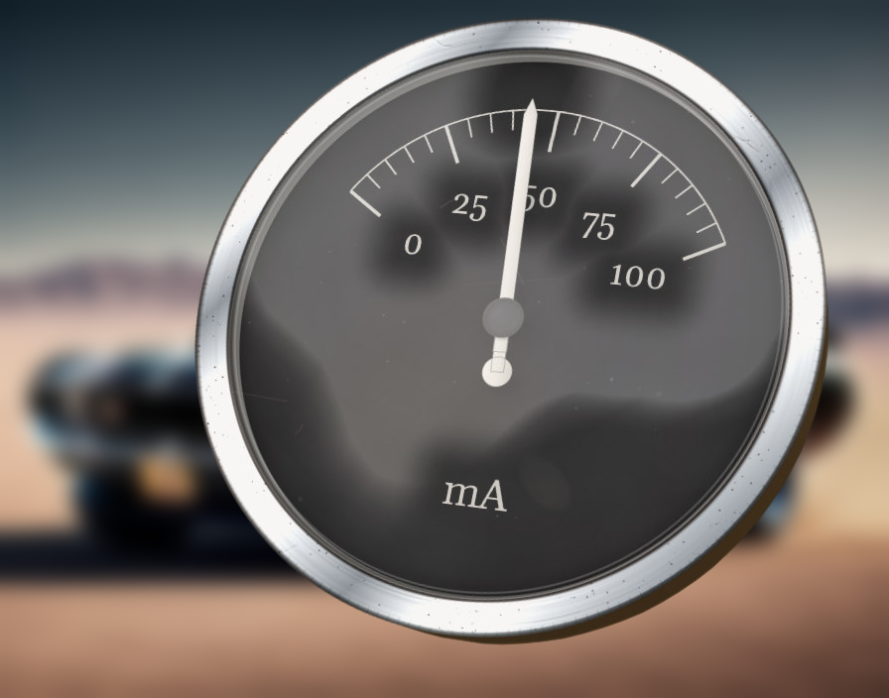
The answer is 45,mA
